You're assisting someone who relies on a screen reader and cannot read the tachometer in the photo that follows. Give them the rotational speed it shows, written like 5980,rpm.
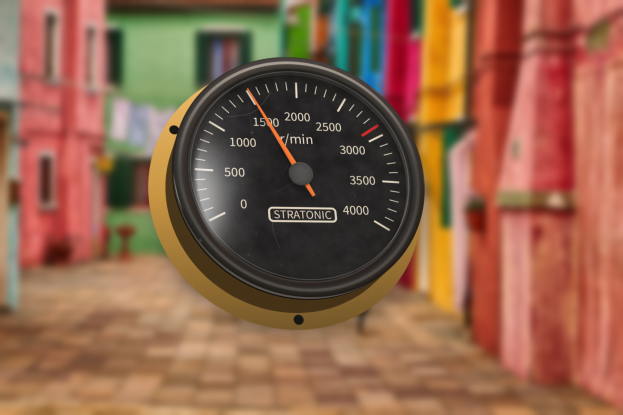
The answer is 1500,rpm
